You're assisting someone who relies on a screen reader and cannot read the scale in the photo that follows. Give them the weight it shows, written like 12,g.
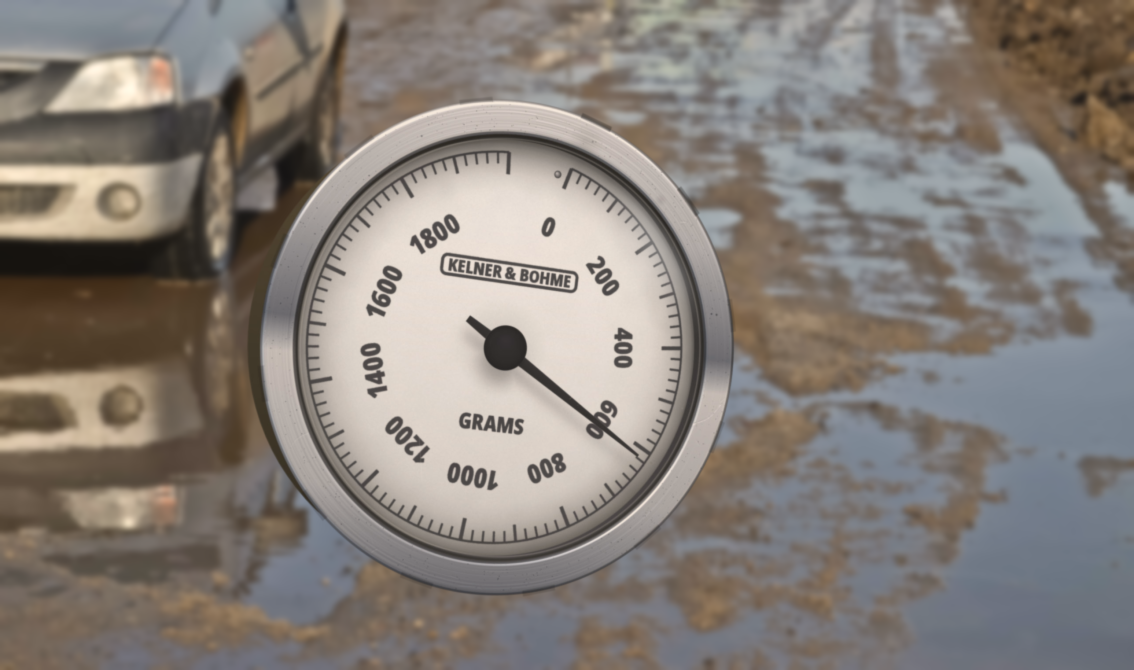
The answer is 620,g
